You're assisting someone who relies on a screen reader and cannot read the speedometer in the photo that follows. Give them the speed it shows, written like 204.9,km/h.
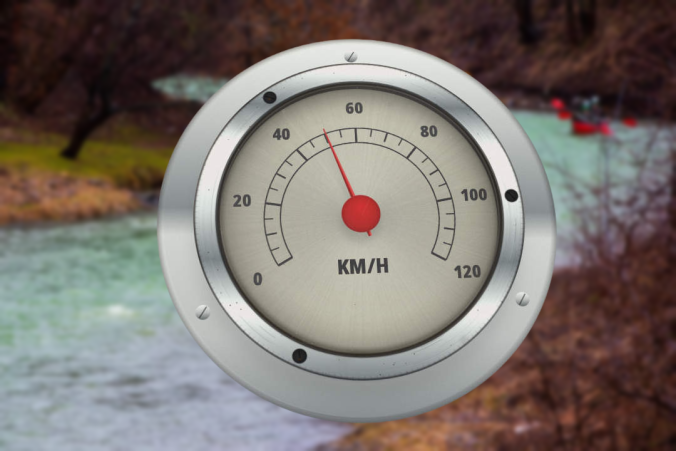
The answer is 50,km/h
